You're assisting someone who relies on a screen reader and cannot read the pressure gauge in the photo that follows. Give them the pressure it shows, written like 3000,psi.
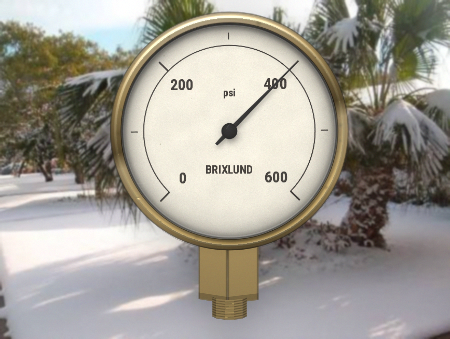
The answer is 400,psi
